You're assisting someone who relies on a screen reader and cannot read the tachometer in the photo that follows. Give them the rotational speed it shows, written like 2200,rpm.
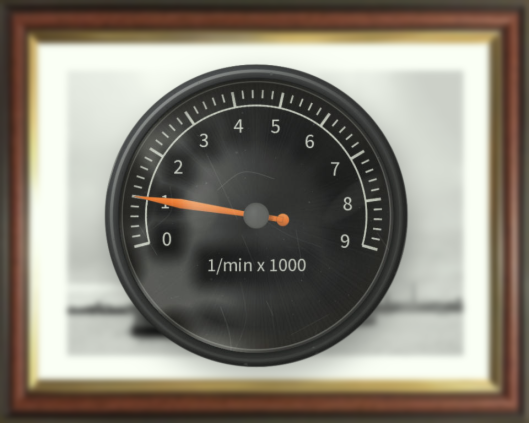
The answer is 1000,rpm
